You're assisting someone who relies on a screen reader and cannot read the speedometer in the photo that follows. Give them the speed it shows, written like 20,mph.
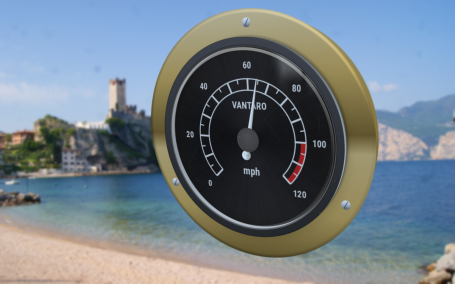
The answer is 65,mph
